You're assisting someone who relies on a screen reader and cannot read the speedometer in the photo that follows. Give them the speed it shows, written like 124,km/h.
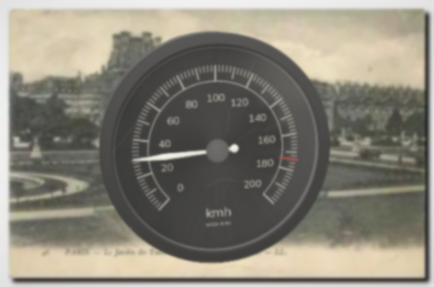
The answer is 30,km/h
